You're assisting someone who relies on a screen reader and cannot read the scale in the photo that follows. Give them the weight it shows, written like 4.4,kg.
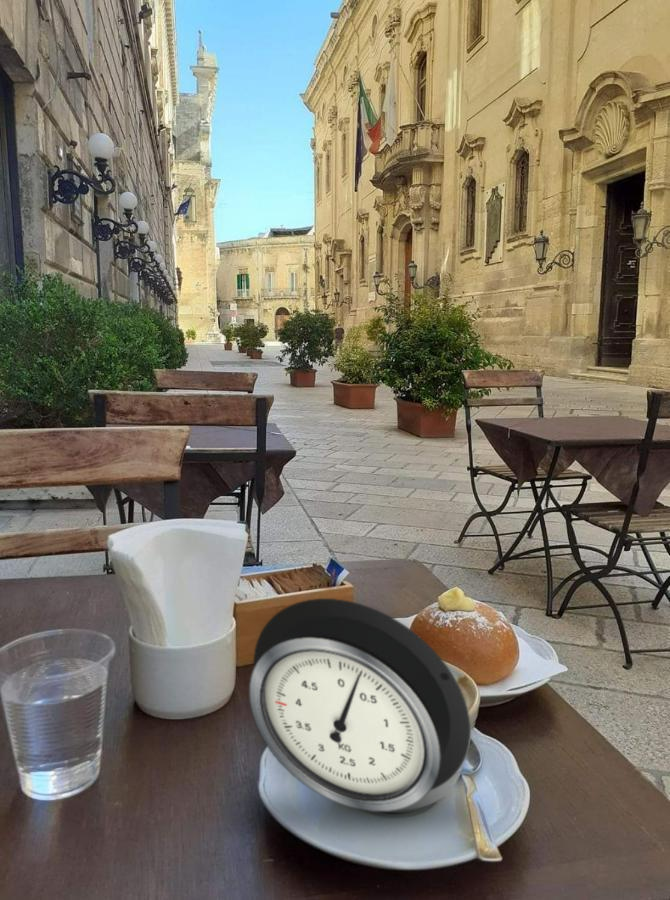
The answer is 0.25,kg
